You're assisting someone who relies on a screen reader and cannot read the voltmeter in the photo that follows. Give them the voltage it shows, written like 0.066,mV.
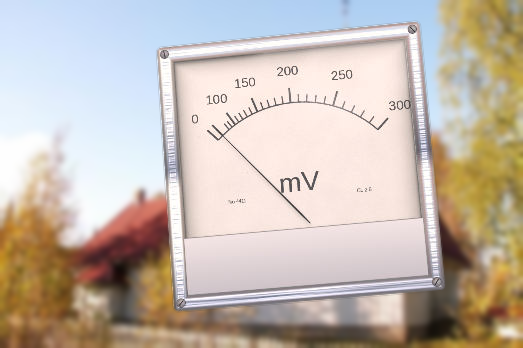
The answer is 50,mV
